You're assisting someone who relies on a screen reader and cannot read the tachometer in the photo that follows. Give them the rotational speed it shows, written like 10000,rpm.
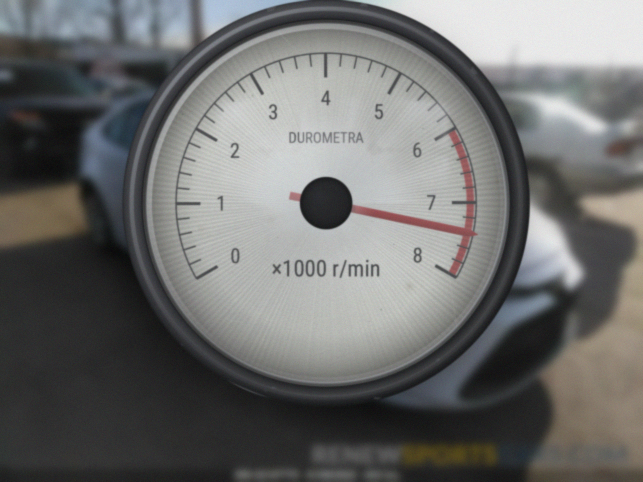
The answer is 7400,rpm
